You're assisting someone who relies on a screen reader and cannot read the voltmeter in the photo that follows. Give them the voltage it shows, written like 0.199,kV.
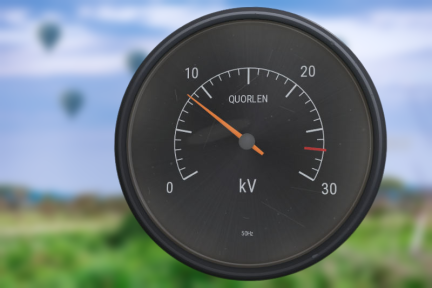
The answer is 8.5,kV
